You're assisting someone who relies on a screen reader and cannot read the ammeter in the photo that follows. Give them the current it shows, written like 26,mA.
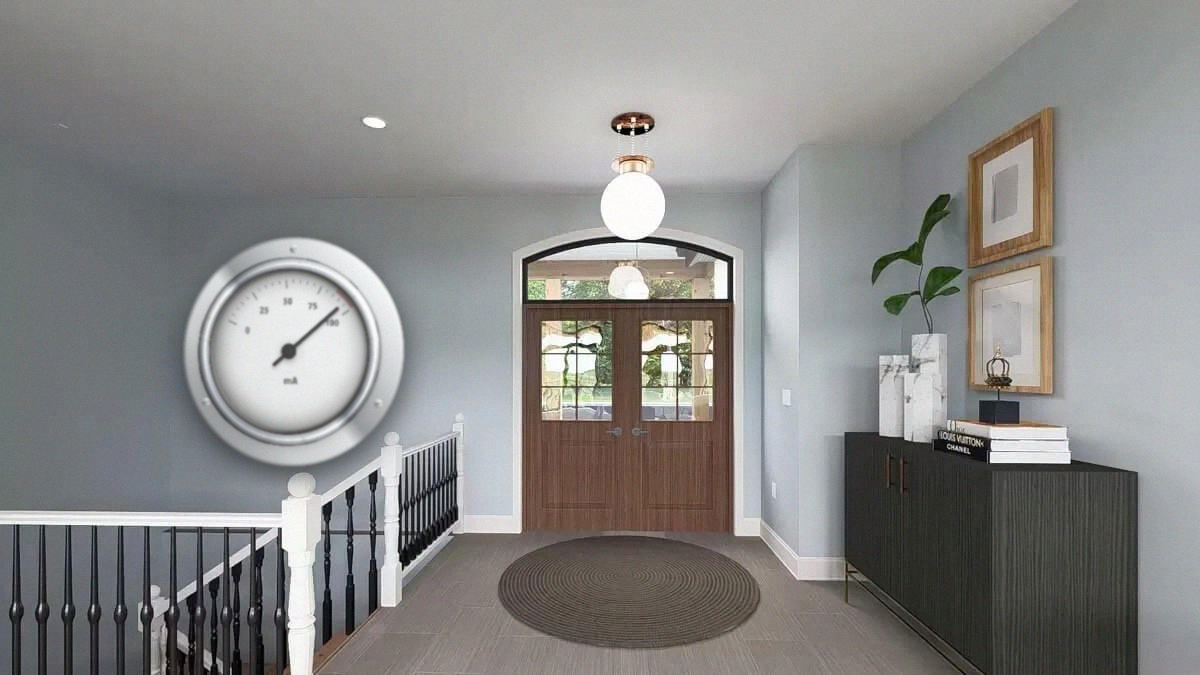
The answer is 95,mA
